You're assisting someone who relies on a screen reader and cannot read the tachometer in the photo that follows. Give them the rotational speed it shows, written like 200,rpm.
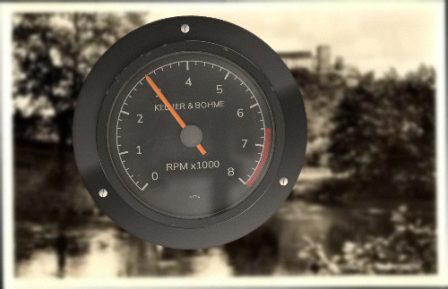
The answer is 3000,rpm
